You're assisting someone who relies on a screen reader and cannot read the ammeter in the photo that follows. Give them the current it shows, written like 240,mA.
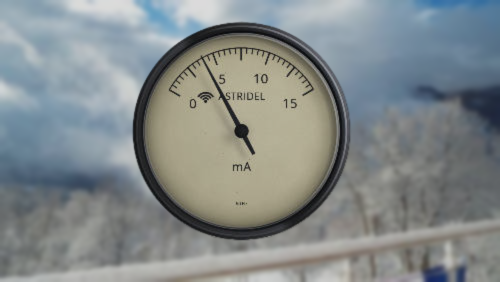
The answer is 4,mA
